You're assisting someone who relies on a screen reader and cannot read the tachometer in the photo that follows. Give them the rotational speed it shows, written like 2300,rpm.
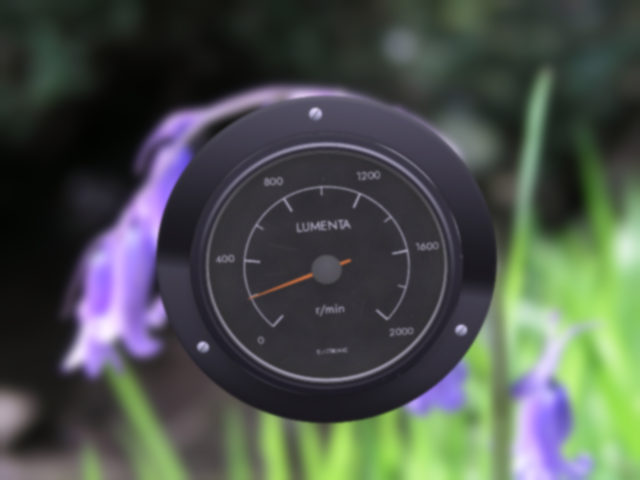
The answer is 200,rpm
